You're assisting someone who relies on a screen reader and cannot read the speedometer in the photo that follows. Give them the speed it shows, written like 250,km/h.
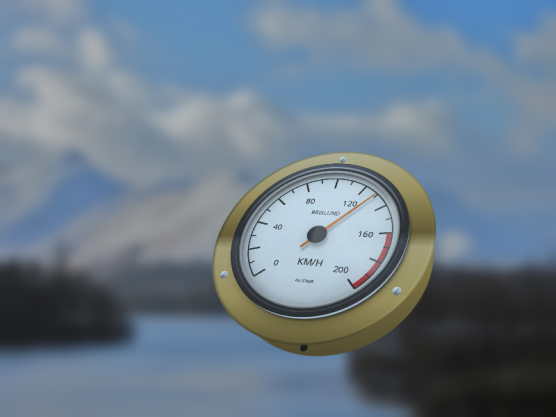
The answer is 130,km/h
